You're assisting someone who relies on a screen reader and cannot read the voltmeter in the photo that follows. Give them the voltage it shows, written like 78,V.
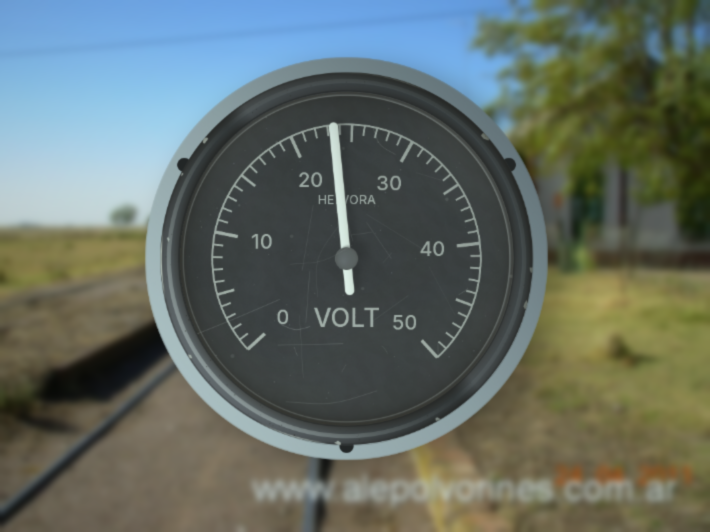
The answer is 23.5,V
